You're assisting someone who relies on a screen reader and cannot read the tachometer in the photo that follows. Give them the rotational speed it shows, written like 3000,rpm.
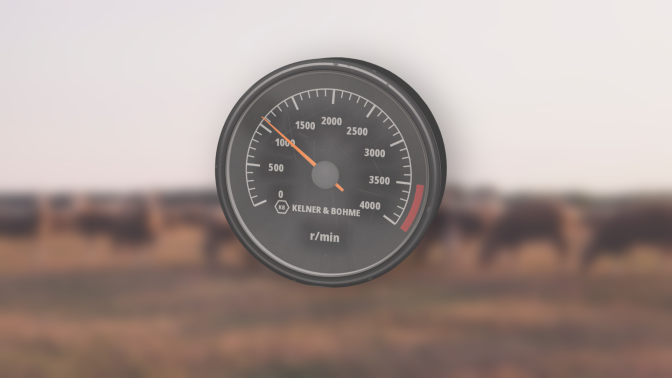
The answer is 1100,rpm
